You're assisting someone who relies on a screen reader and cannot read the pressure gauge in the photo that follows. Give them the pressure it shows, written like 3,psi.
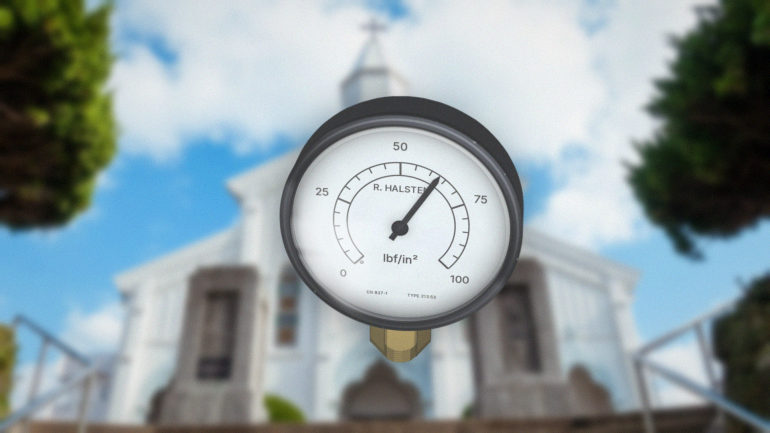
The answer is 62.5,psi
